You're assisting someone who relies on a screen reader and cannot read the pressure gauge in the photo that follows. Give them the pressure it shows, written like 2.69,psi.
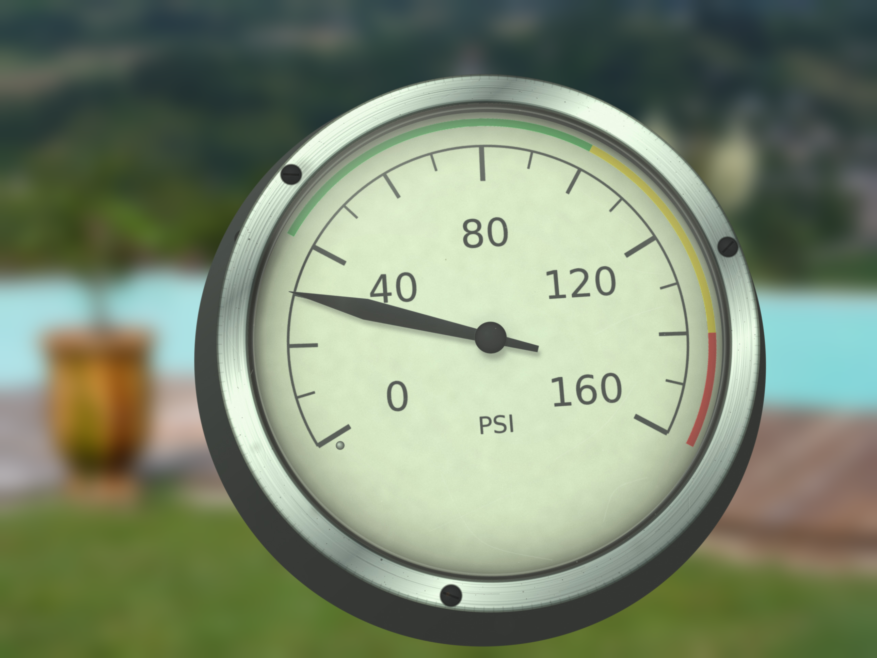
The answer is 30,psi
